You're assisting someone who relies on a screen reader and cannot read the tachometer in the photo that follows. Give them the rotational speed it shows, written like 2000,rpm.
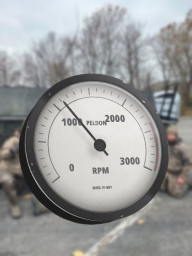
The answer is 1100,rpm
